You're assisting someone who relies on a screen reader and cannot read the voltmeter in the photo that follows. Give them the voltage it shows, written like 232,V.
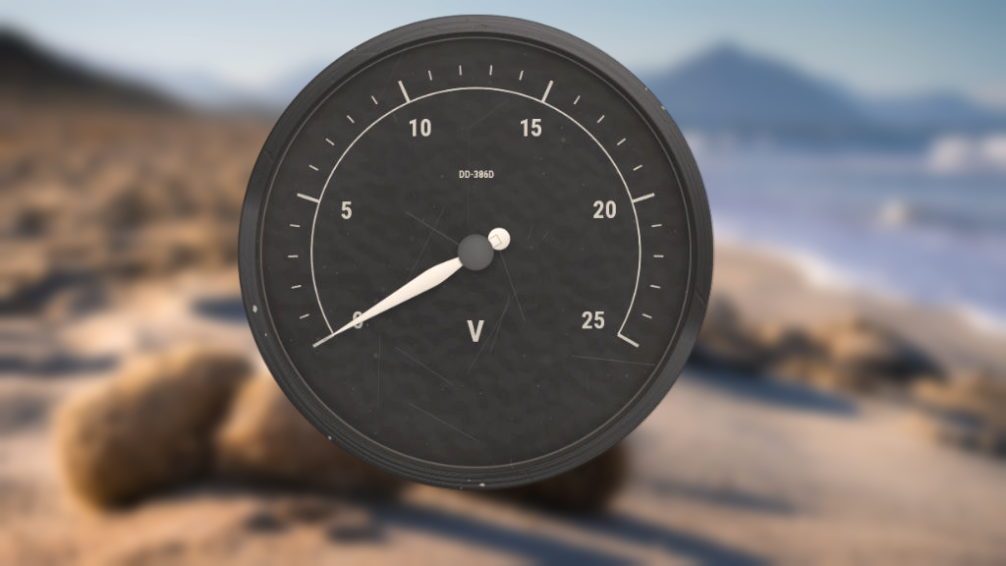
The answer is 0,V
